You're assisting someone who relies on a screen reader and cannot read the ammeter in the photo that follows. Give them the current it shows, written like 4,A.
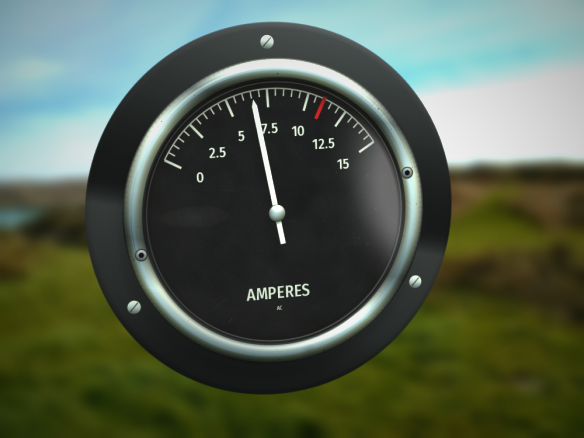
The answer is 6.5,A
